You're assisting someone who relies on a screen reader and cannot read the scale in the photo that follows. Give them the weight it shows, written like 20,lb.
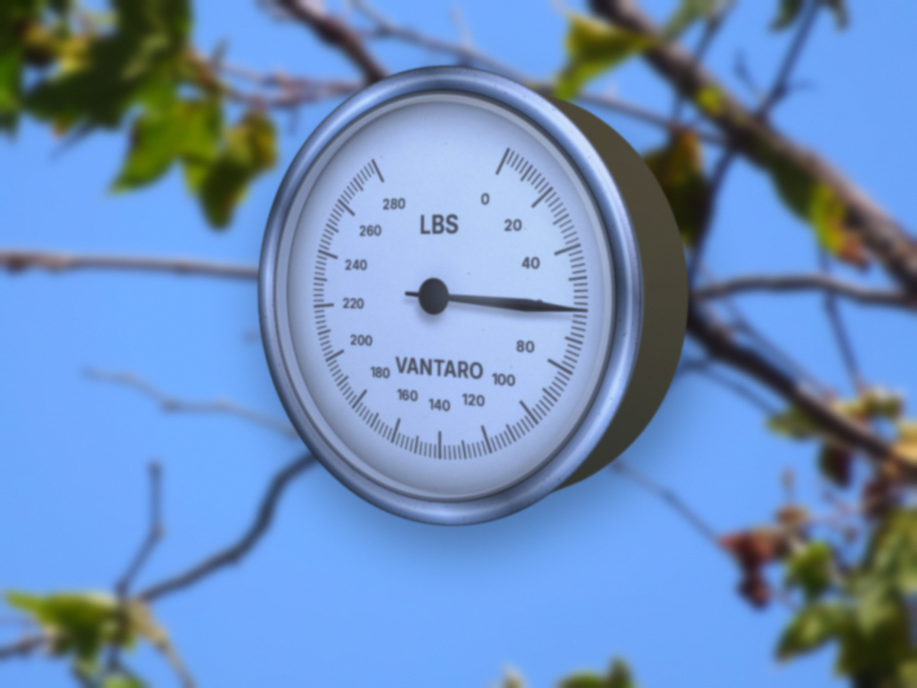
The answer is 60,lb
